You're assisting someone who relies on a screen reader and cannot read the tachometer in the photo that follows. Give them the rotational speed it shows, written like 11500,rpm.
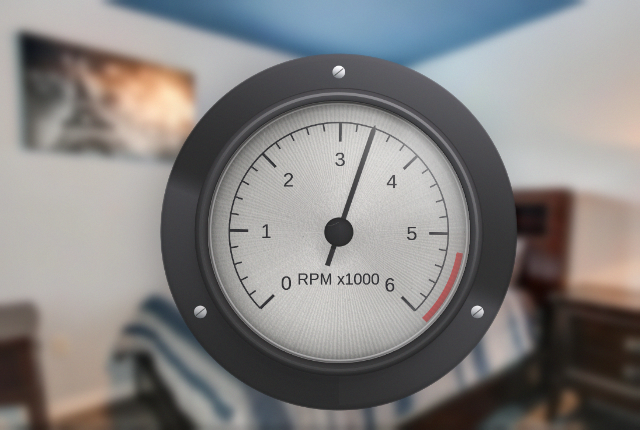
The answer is 3400,rpm
